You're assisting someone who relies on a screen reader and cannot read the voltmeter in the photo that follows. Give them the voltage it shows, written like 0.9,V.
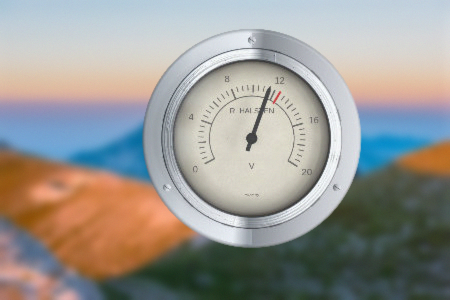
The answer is 11.5,V
